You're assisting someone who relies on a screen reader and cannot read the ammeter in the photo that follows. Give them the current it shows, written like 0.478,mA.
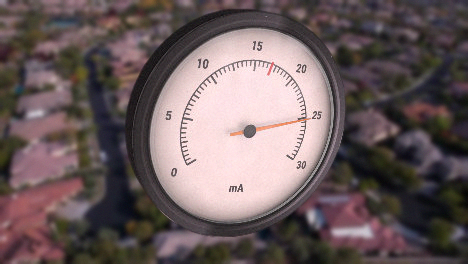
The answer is 25,mA
